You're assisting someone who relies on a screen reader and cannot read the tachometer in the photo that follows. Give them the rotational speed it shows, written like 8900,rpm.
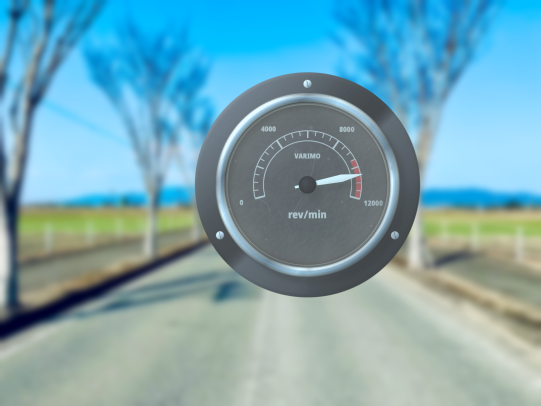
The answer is 10500,rpm
